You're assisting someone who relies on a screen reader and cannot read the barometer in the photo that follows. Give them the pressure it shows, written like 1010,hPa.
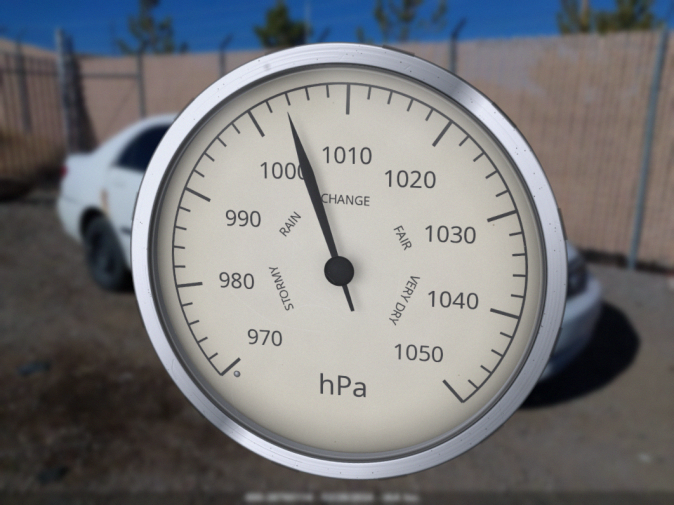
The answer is 1004,hPa
